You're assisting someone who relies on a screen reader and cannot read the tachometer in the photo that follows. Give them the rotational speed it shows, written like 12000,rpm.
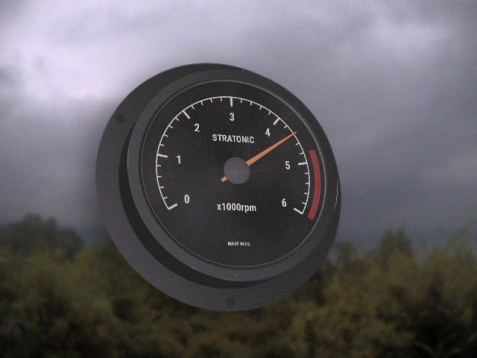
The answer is 4400,rpm
